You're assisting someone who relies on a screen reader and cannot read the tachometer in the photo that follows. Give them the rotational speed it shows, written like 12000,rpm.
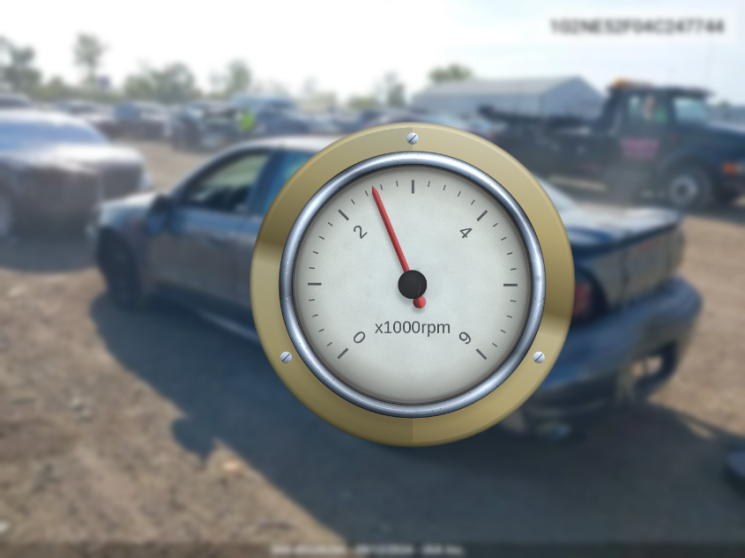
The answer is 2500,rpm
